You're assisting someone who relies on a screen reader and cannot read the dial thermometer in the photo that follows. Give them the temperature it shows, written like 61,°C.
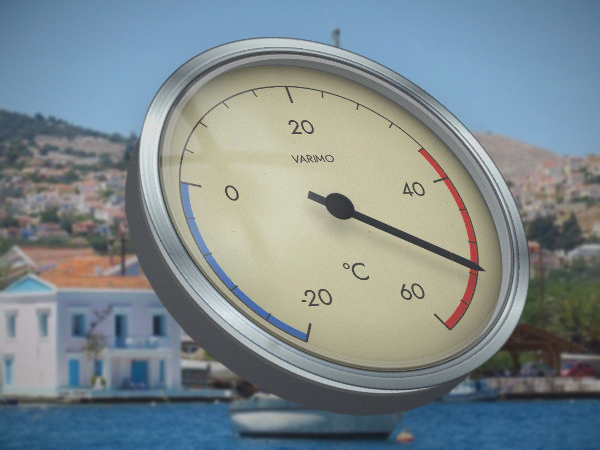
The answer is 52,°C
